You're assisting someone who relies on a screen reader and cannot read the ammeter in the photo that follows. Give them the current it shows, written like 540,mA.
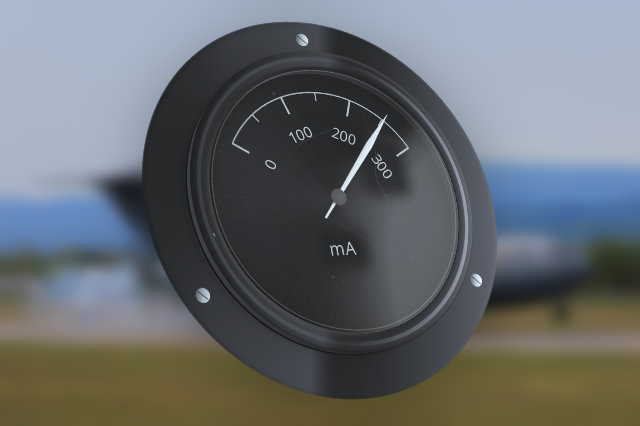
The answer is 250,mA
